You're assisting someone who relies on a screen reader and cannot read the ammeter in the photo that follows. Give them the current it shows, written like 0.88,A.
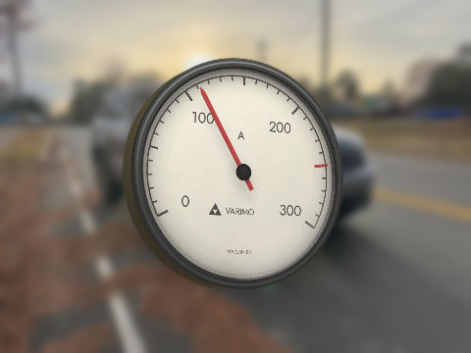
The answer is 110,A
